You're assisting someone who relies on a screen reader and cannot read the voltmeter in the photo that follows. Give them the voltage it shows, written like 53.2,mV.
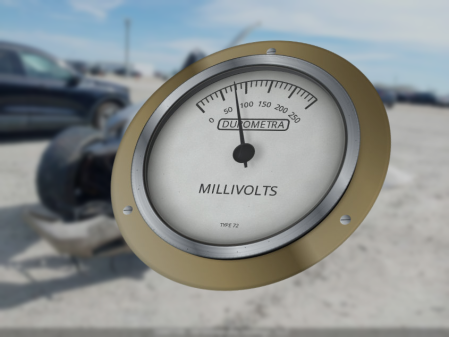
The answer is 80,mV
